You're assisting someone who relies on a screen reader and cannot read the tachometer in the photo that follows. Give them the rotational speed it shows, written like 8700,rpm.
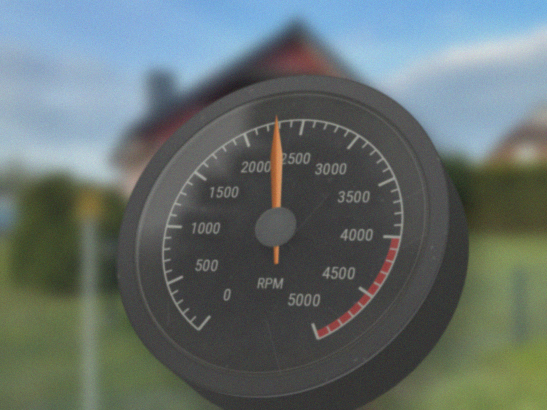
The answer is 2300,rpm
